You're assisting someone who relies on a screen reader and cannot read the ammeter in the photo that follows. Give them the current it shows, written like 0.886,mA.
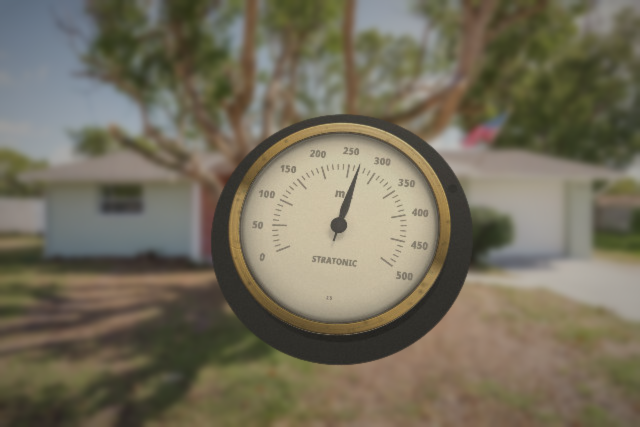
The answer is 270,mA
